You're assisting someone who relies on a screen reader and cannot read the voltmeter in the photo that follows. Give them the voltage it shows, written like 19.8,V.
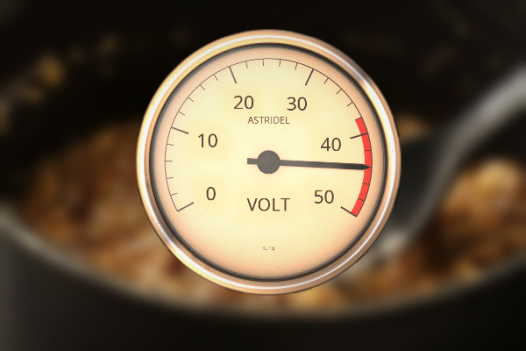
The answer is 44,V
